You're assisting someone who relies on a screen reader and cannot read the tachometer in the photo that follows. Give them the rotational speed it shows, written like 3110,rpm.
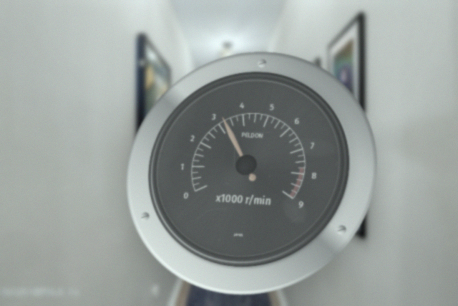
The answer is 3250,rpm
